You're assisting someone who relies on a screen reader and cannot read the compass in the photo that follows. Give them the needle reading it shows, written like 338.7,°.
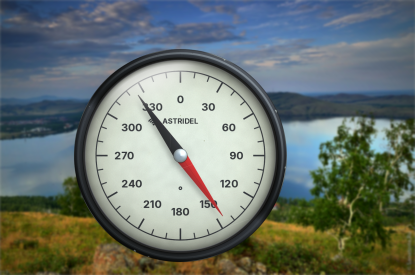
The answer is 145,°
